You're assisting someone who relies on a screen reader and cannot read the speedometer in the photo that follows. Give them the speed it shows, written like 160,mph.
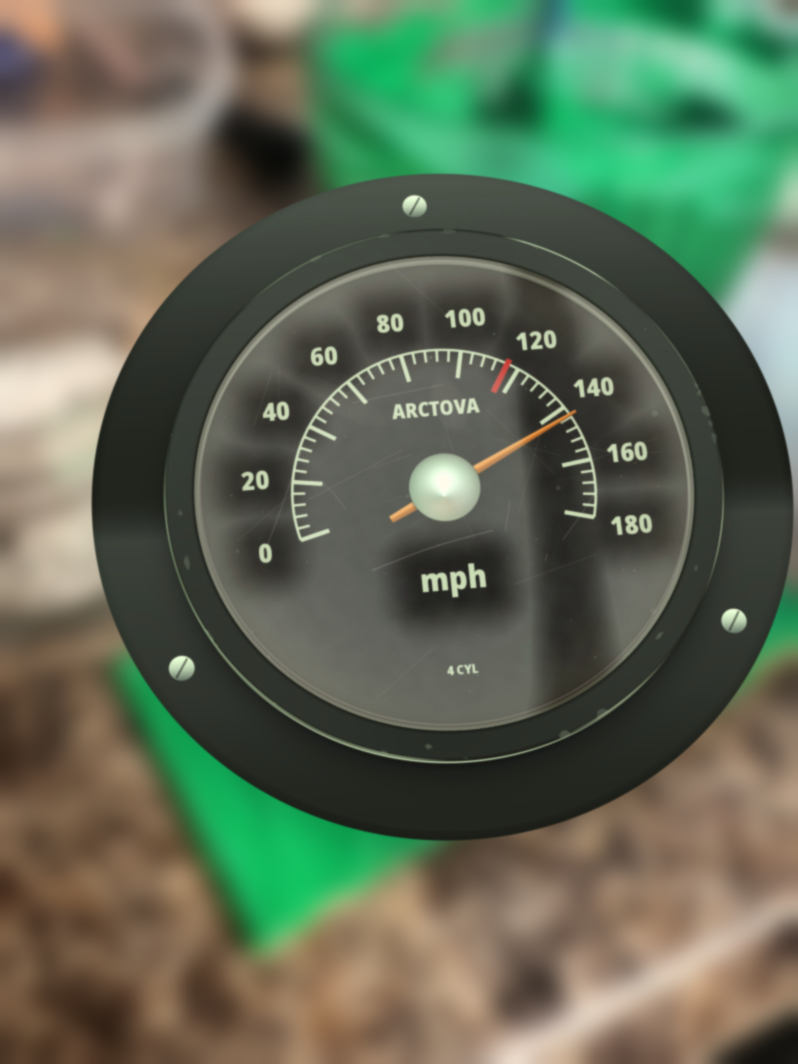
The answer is 144,mph
